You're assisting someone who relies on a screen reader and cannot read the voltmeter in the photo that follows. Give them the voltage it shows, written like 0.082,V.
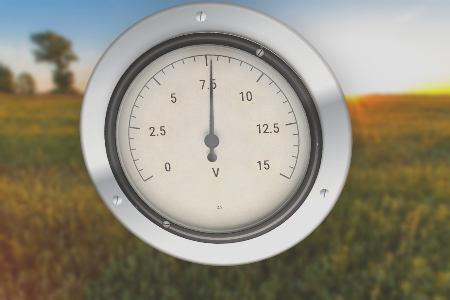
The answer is 7.75,V
